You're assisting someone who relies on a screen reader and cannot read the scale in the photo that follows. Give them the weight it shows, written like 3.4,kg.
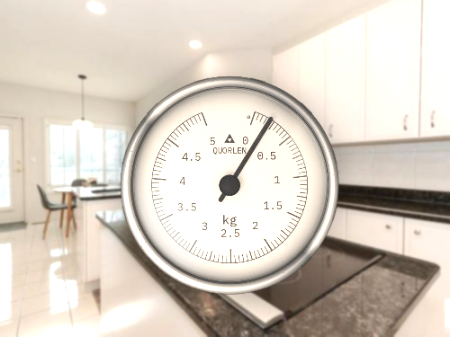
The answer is 0.2,kg
